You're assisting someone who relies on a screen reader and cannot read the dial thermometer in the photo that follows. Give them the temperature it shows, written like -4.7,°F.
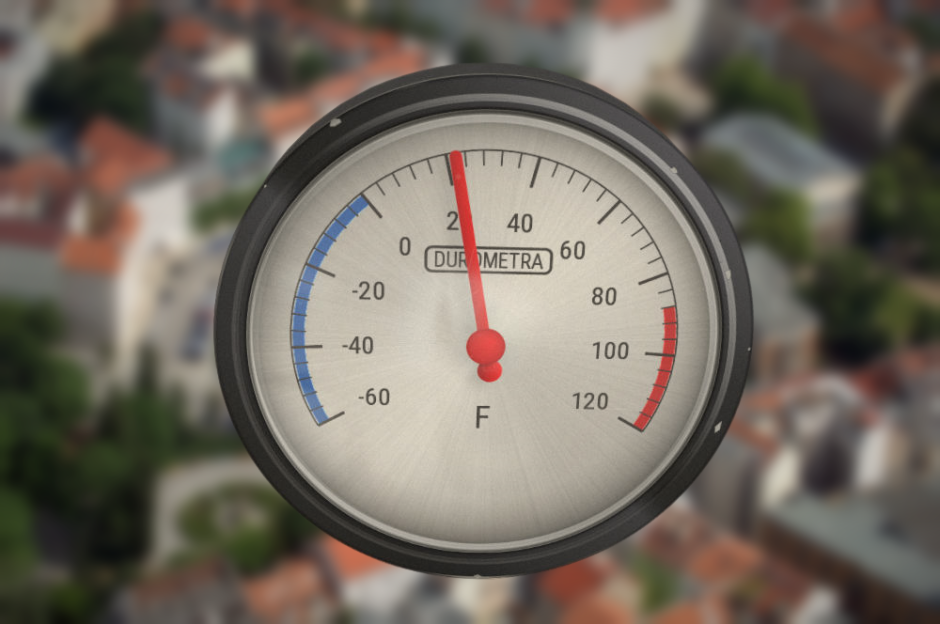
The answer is 22,°F
